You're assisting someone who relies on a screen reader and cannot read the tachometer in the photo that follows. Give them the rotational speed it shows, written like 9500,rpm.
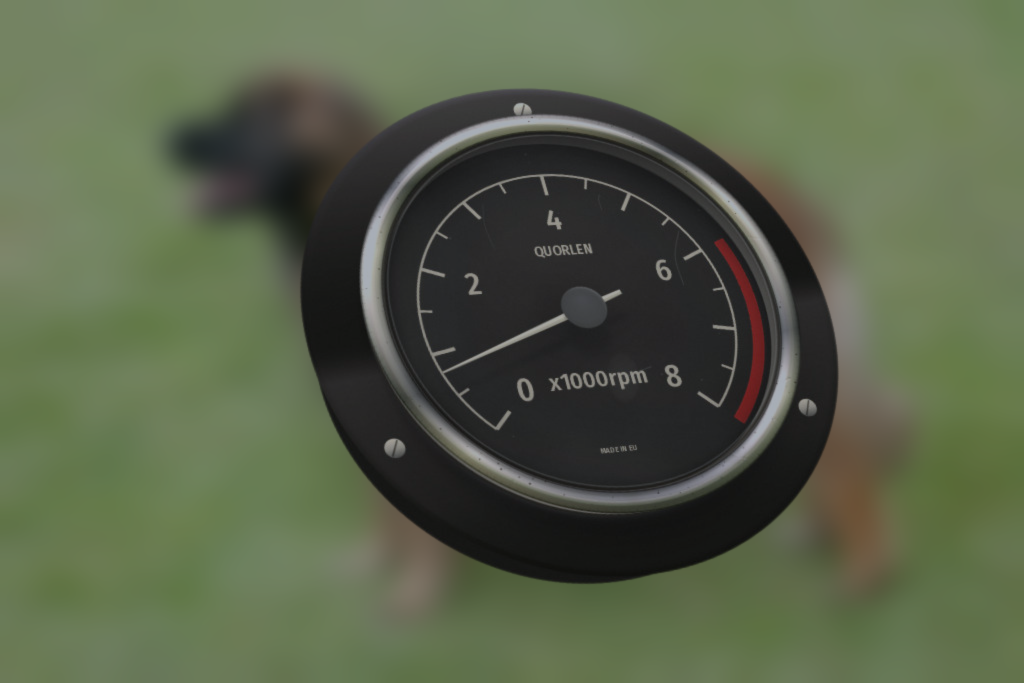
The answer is 750,rpm
